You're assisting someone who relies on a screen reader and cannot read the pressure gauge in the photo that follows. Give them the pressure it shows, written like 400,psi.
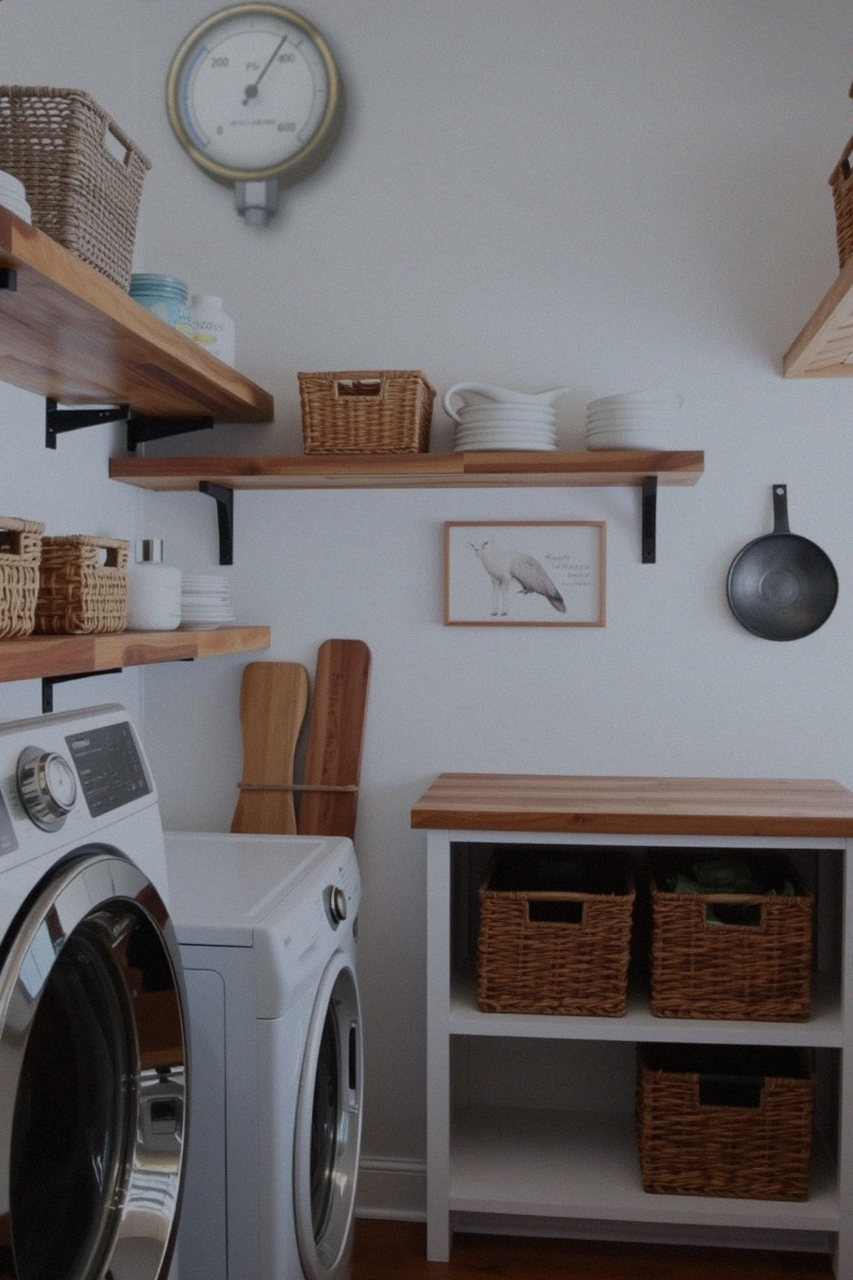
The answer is 375,psi
